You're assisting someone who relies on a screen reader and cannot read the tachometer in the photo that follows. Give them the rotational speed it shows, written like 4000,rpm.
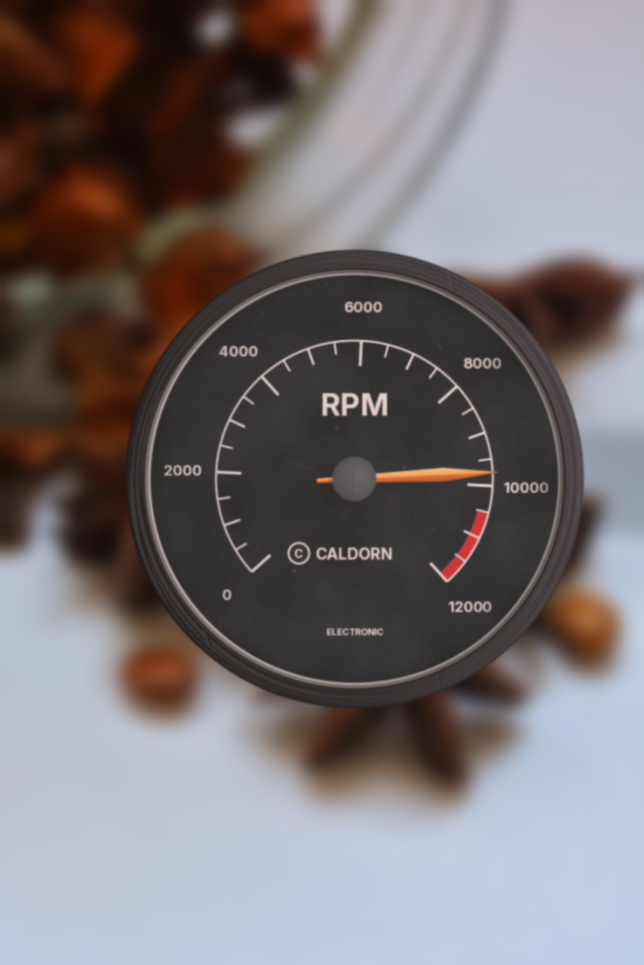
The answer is 9750,rpm
